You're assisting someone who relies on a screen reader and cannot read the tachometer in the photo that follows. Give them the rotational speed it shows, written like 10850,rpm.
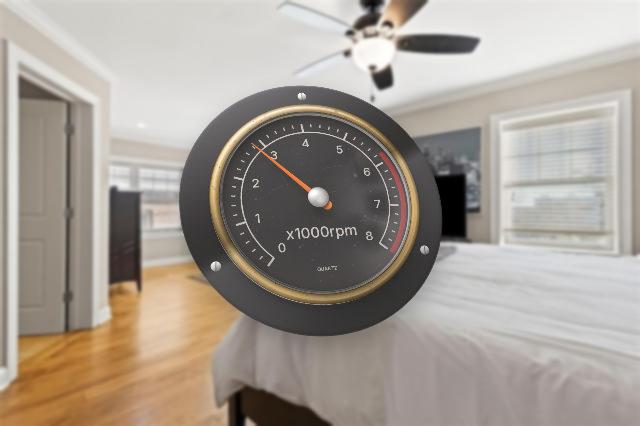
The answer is 2800,rpm
